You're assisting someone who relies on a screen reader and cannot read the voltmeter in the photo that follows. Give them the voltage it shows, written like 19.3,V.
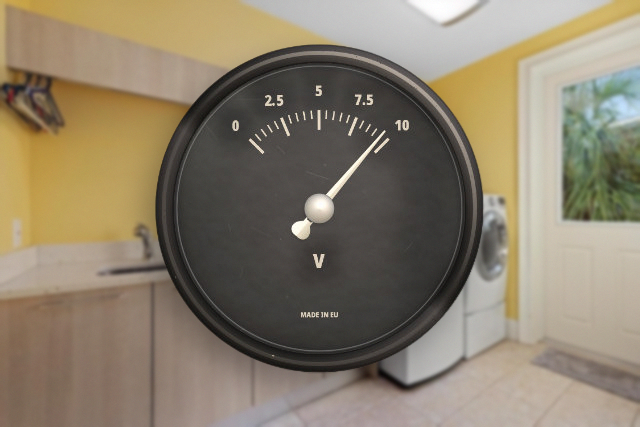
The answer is 9.5,V
